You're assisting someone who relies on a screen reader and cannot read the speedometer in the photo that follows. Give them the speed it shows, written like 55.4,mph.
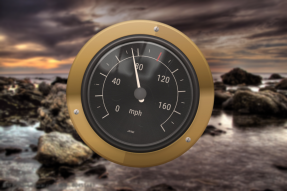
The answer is 75,mph
